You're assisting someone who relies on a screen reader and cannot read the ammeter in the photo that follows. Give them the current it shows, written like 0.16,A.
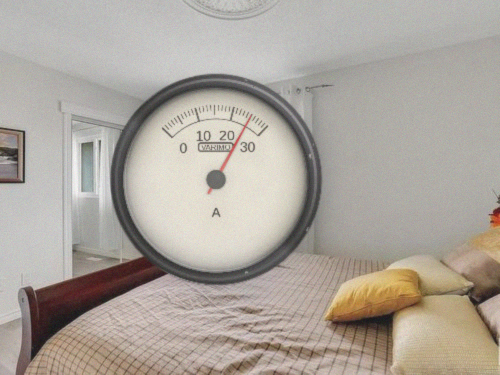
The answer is 25,A
